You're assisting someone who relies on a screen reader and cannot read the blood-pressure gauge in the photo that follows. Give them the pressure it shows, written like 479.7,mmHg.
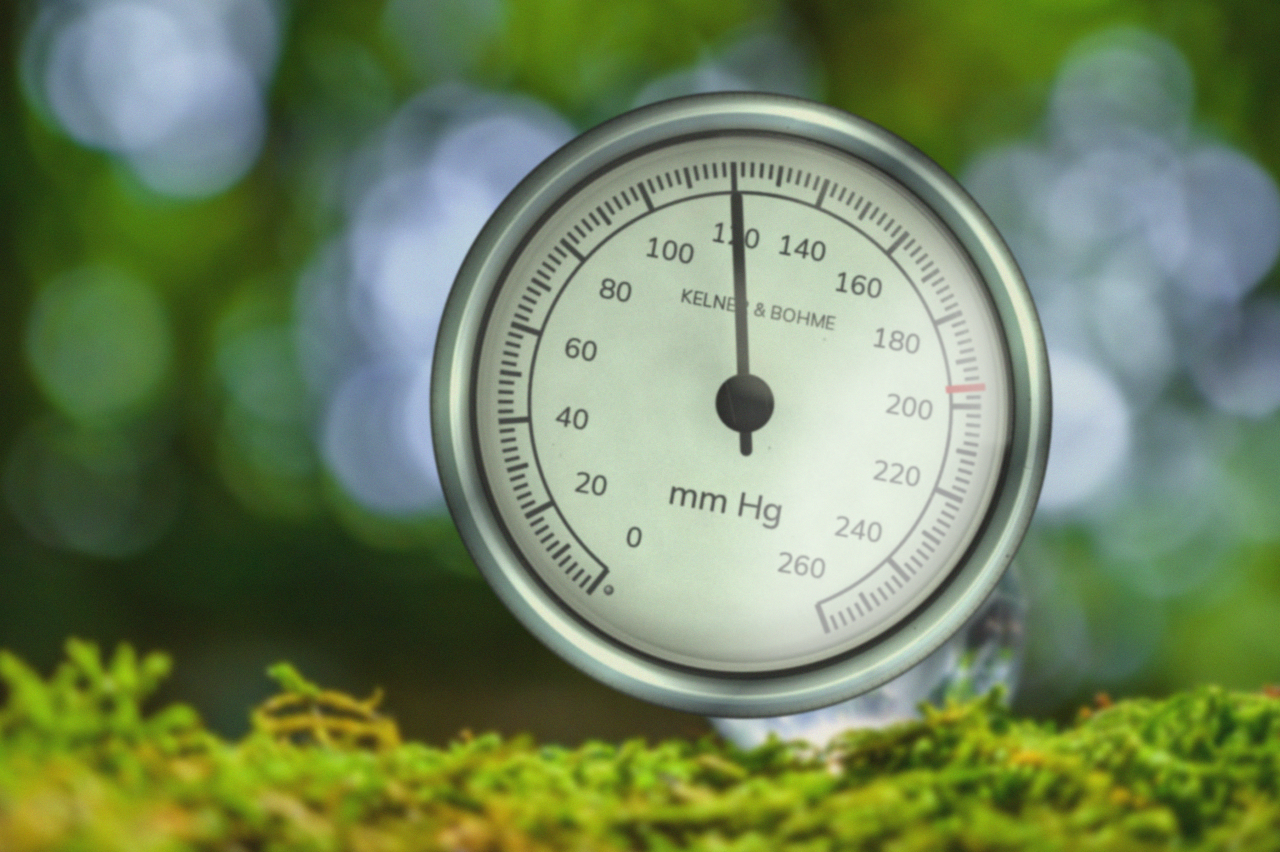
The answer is 120,mmHg
